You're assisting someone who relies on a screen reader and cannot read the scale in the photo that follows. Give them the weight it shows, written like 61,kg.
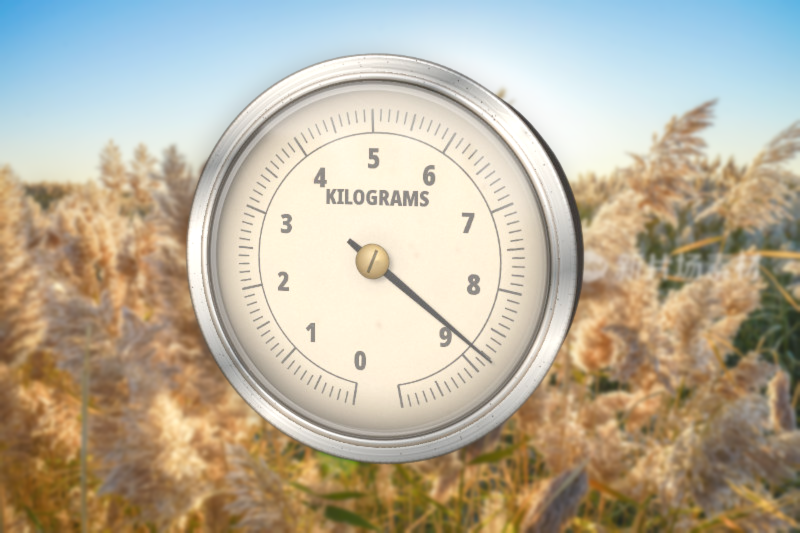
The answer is 8.8,kg
